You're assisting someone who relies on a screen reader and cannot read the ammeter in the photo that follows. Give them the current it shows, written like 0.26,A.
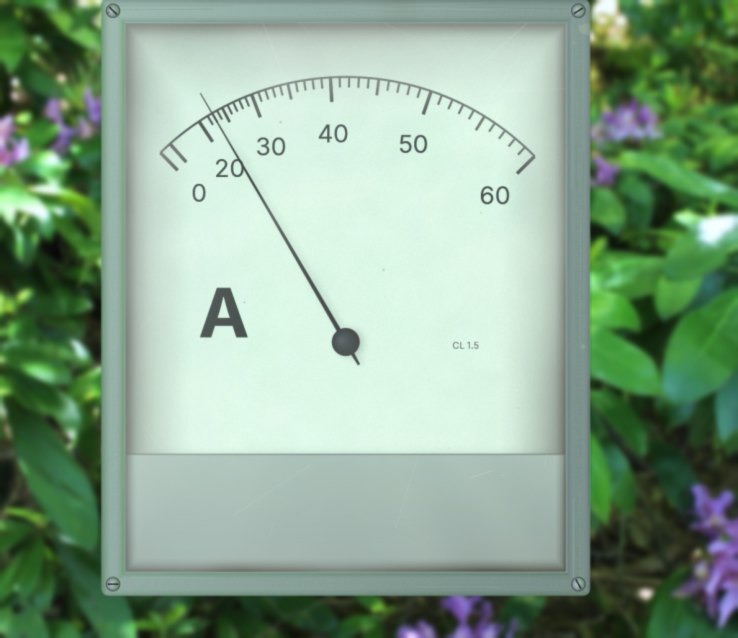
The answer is 23,A
